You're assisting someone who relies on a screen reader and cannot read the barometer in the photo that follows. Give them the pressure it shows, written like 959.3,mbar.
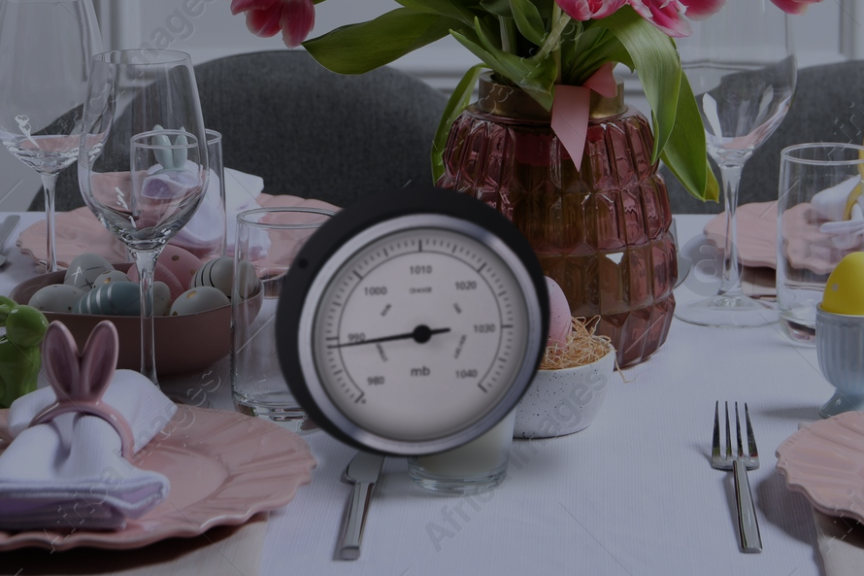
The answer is 989,mbar
